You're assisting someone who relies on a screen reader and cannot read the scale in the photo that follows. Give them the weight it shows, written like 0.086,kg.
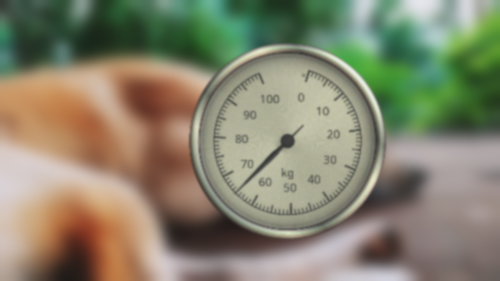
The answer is 65,kg
